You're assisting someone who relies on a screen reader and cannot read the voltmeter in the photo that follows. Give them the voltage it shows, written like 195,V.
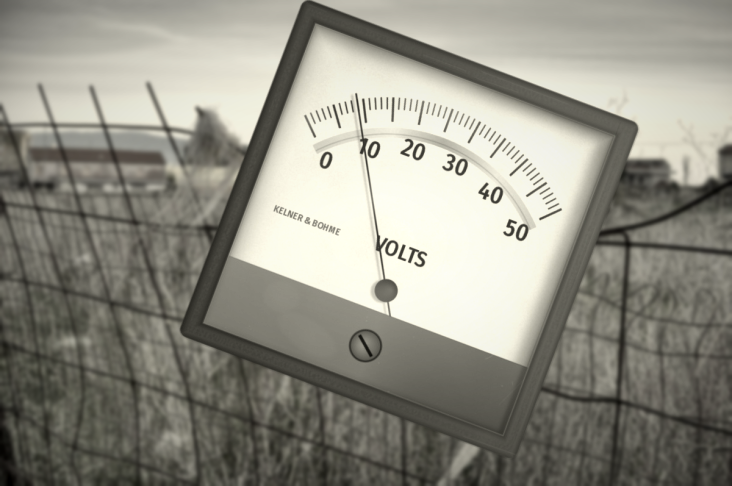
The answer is 9,V
